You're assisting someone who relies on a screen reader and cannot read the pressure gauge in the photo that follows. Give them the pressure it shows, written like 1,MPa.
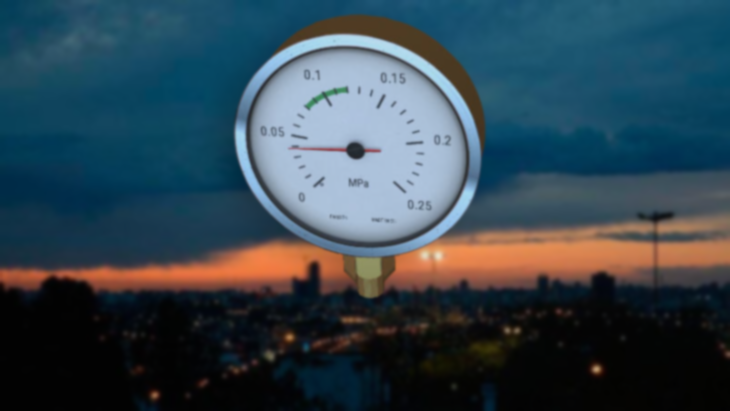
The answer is 0.04,MPa
